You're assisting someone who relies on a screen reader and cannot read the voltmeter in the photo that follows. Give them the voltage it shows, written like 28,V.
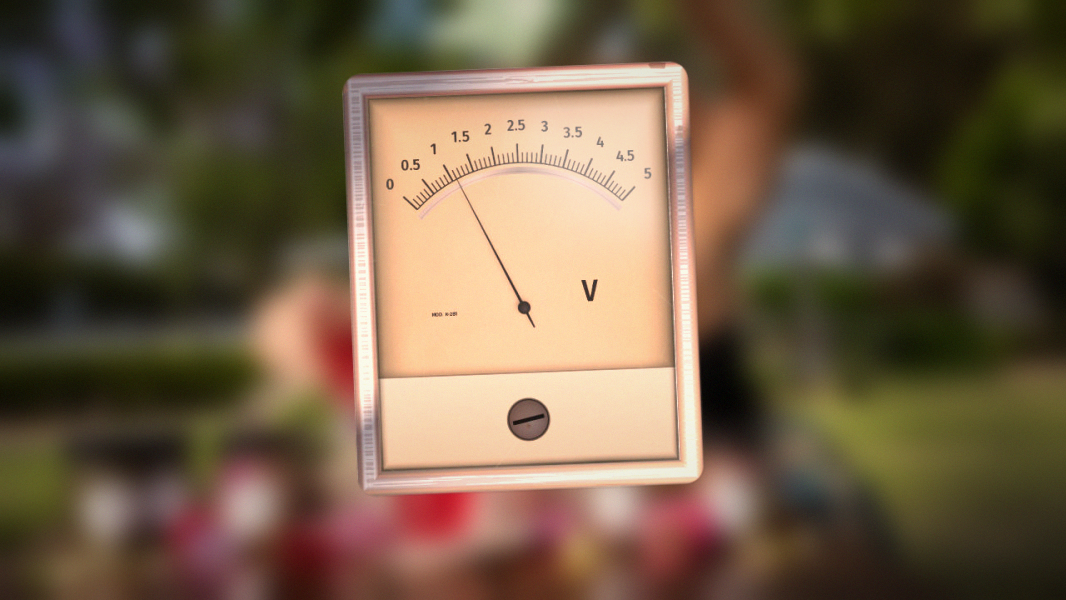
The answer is 1.1,V
